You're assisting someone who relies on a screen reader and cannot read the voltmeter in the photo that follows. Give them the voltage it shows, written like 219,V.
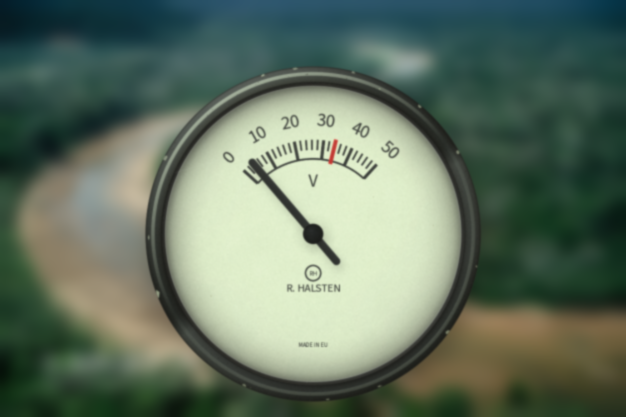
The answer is 4,V
